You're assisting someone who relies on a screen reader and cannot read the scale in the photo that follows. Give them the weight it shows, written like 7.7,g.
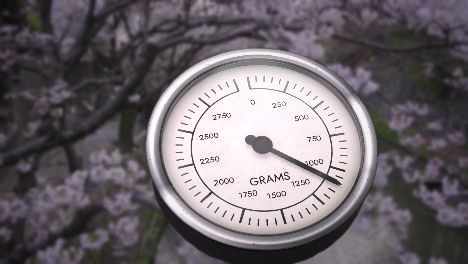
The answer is 1100,g
